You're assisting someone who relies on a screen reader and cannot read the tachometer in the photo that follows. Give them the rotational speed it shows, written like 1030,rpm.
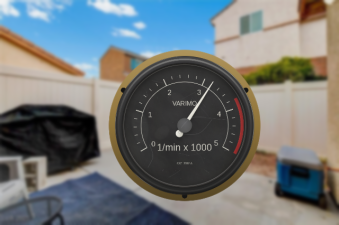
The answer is 3200,rpm
